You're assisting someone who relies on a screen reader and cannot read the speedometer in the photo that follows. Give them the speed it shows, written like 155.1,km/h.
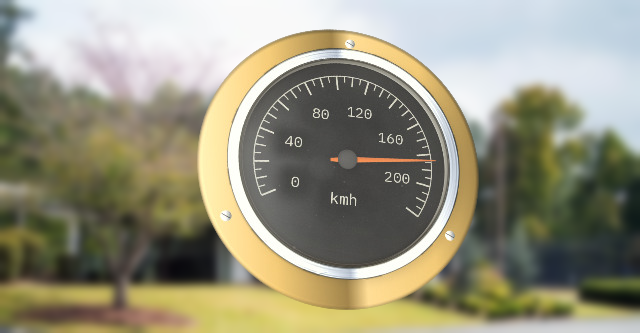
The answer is 185,km/h
